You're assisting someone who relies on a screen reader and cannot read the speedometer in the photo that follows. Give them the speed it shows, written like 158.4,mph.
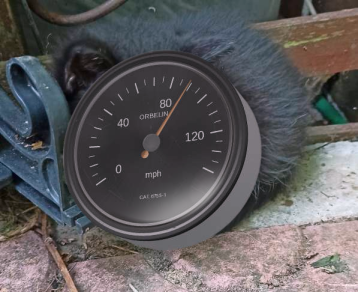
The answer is 90,mph
